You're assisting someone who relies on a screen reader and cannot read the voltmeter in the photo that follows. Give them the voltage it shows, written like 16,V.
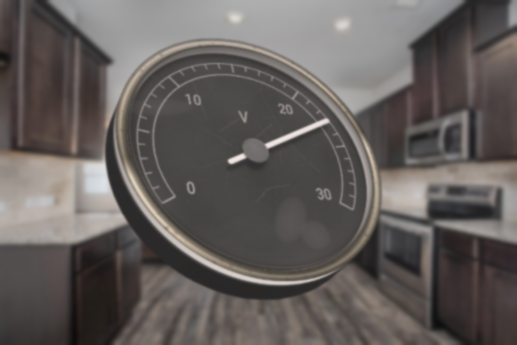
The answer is 23,V
